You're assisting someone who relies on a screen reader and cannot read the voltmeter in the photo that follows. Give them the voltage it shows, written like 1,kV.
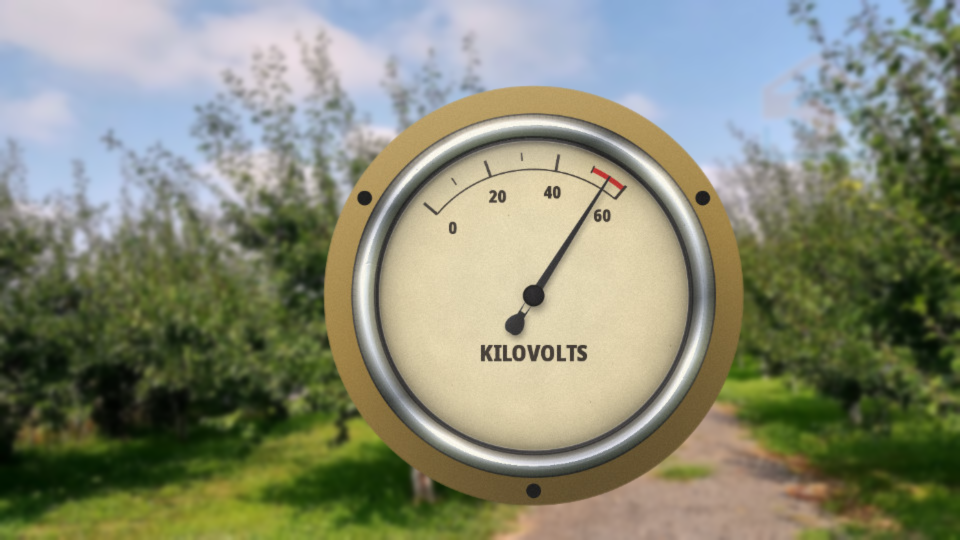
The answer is 55,kV
